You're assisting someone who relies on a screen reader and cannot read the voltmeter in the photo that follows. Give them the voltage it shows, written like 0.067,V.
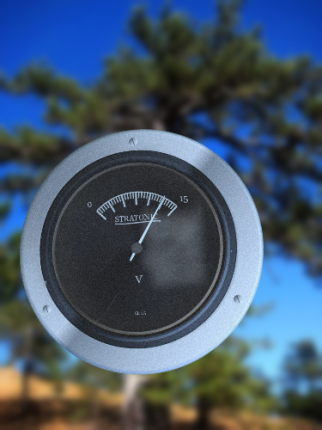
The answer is 12.5,V
